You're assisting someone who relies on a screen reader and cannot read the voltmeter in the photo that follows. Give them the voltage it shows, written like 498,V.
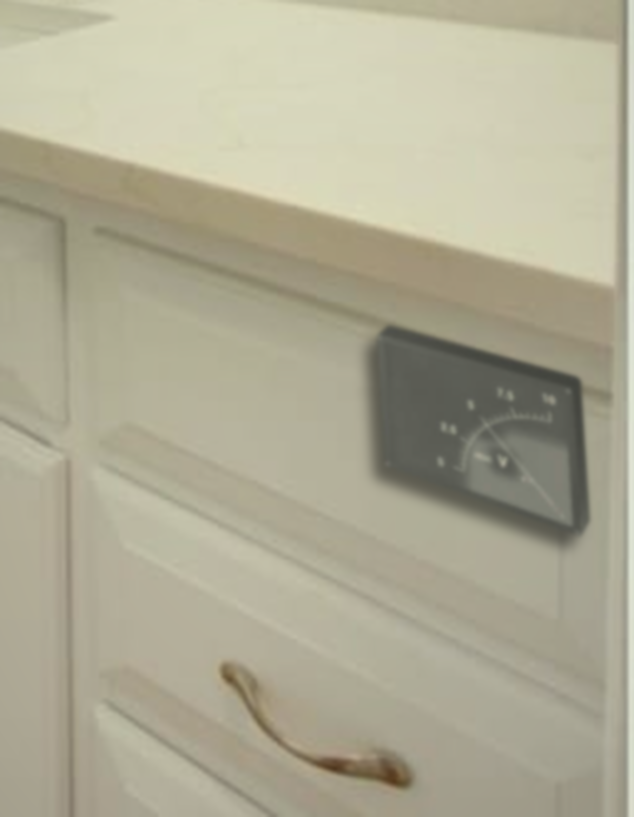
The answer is 5,V
